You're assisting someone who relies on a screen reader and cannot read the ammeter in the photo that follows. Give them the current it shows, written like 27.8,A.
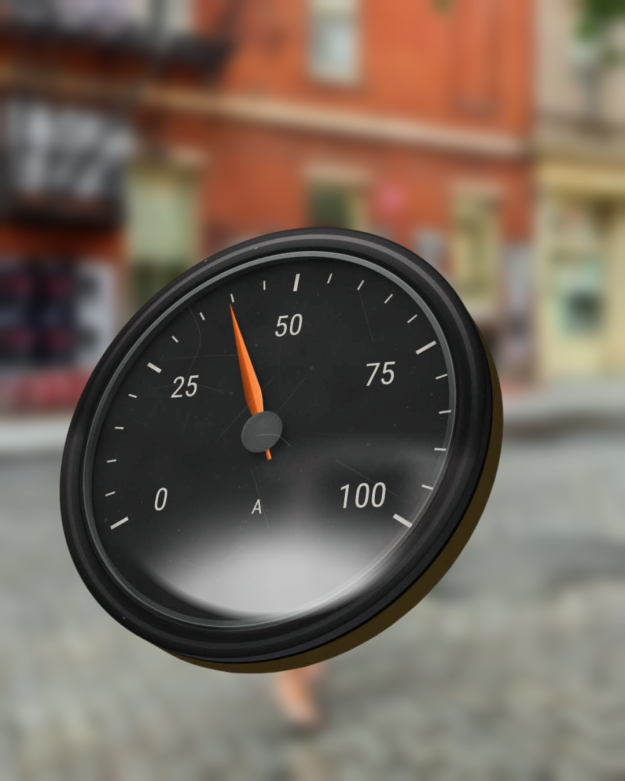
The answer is 40,A
